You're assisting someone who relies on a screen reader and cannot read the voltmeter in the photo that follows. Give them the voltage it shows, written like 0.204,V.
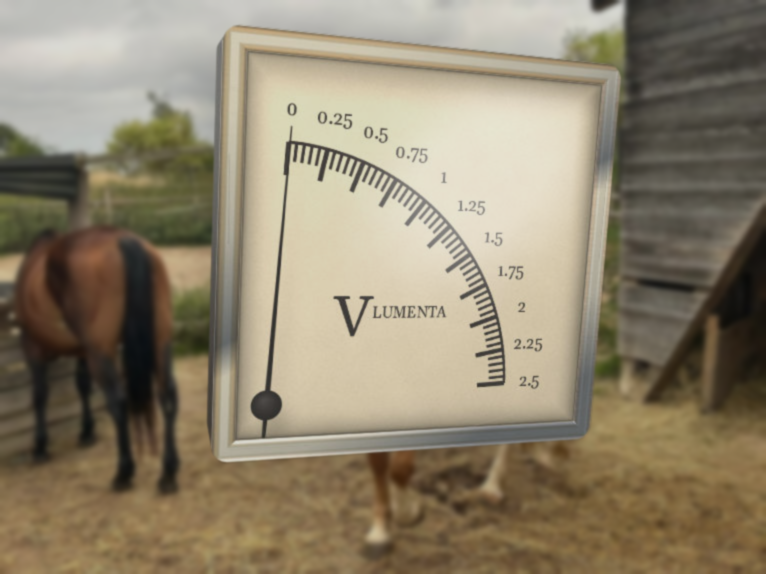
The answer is 0,V
